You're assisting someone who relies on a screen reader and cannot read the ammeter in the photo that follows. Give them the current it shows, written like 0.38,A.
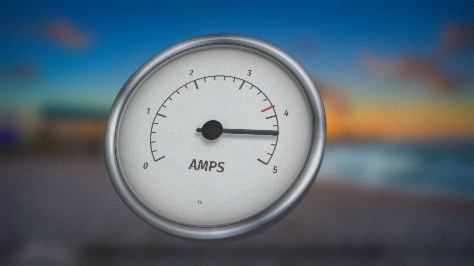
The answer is 4.4,A
